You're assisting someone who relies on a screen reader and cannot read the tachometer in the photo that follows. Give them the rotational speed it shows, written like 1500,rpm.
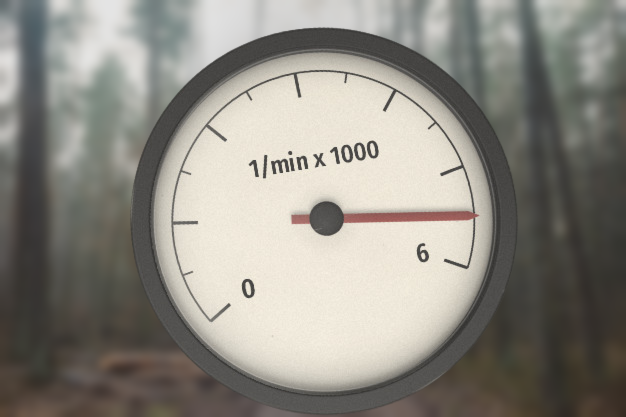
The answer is 5500,rpm
